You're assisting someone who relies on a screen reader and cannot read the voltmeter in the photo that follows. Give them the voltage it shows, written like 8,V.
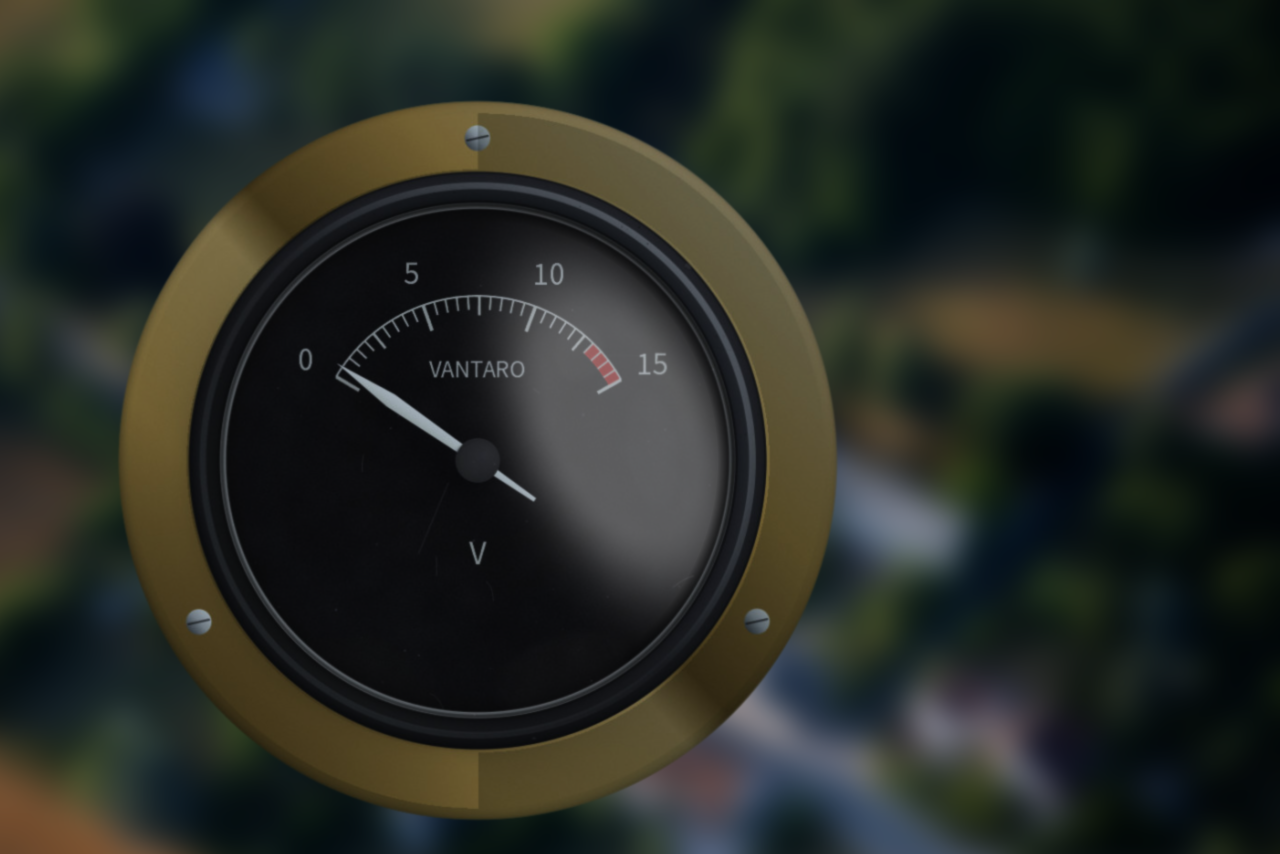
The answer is 0.5,V
